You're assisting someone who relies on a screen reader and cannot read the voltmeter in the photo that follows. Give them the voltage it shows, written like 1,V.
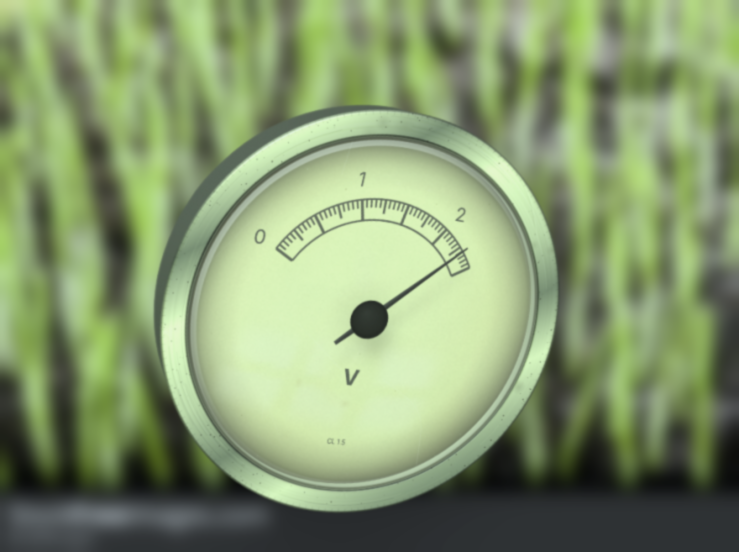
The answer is 2.25,V
